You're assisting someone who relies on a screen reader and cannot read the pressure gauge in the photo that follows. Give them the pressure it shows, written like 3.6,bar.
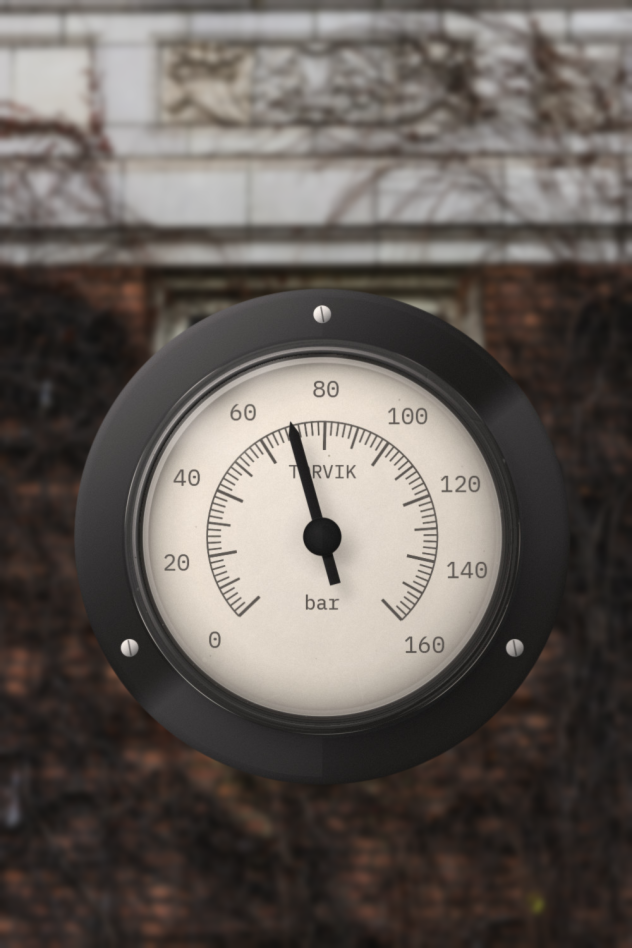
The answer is 70,bar
